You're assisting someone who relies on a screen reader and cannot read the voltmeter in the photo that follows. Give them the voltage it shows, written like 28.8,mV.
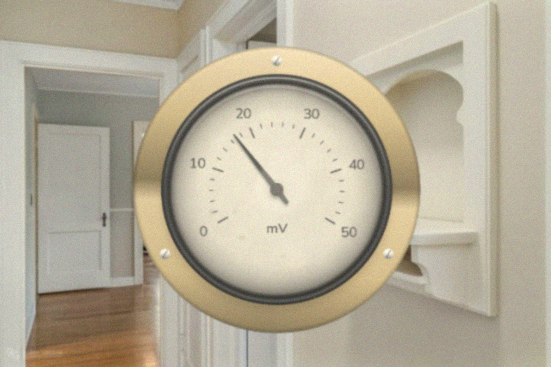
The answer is 17,mV
